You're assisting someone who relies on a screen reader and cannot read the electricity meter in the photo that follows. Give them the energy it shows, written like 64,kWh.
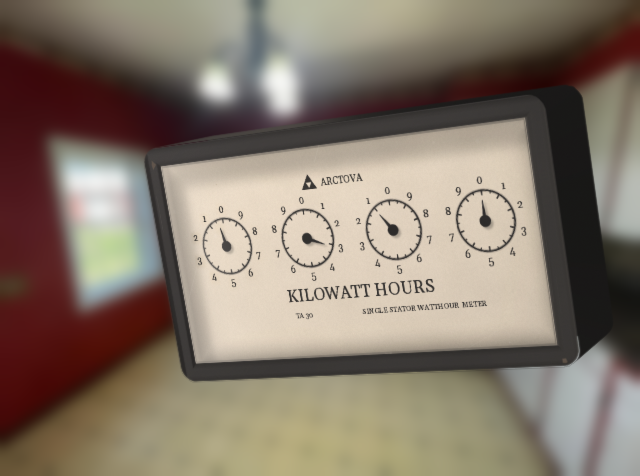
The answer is 310,kWh
